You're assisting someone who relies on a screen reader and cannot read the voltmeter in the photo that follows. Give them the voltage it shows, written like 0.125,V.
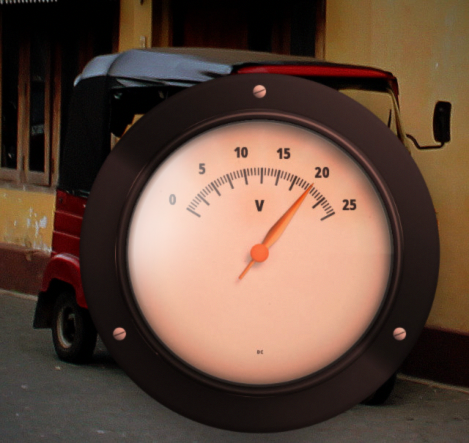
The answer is 20,V
